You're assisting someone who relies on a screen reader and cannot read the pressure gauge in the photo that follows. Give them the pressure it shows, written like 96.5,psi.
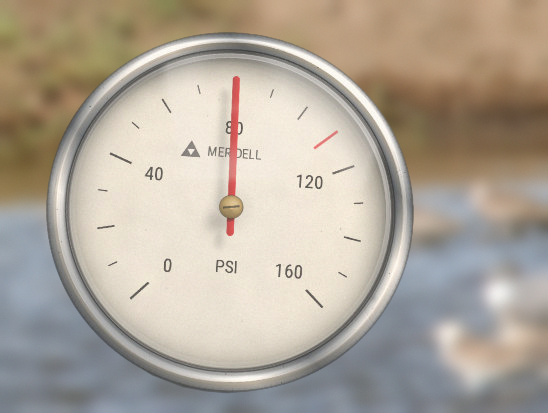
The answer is 80,psi
